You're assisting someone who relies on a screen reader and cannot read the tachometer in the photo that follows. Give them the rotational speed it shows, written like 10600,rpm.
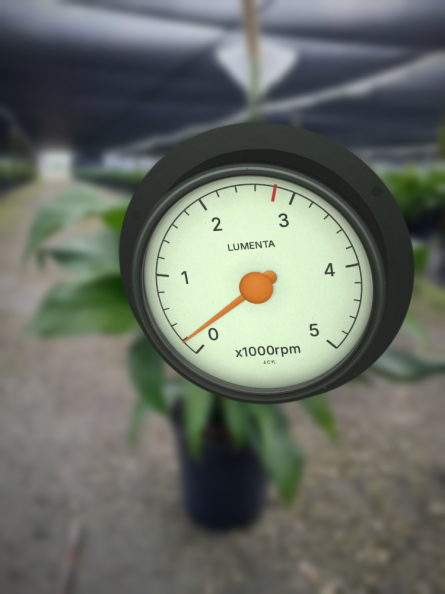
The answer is 200,rpm
